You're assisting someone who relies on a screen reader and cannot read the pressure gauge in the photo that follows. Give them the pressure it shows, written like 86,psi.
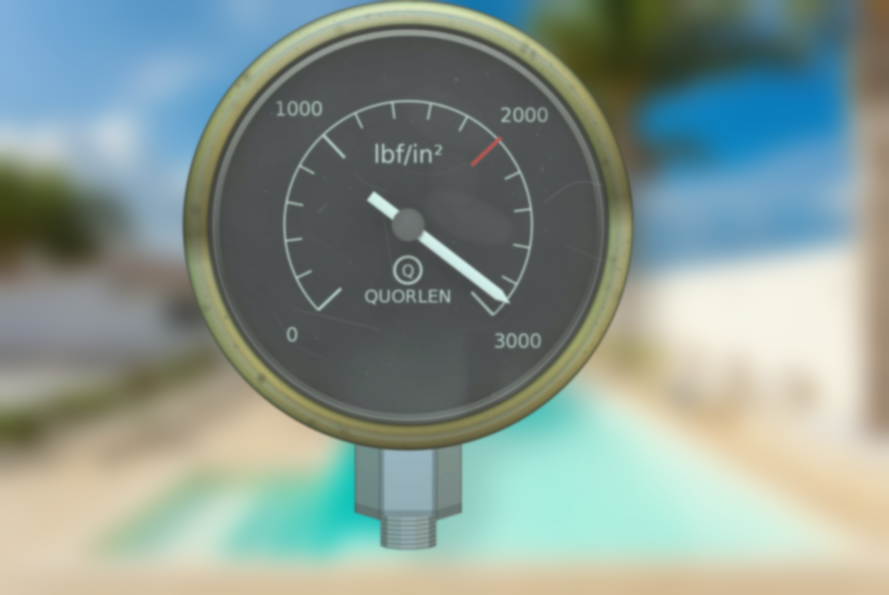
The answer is 2900,psi
